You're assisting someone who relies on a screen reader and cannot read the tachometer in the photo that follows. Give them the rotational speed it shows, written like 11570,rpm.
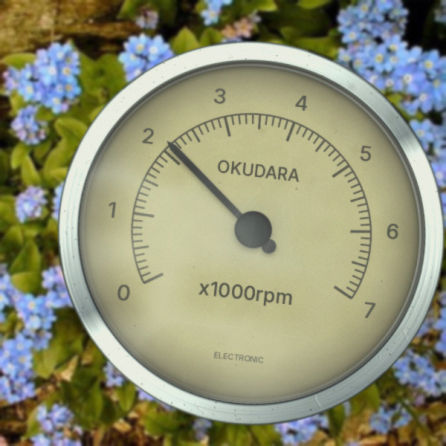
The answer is 2100,rpm
